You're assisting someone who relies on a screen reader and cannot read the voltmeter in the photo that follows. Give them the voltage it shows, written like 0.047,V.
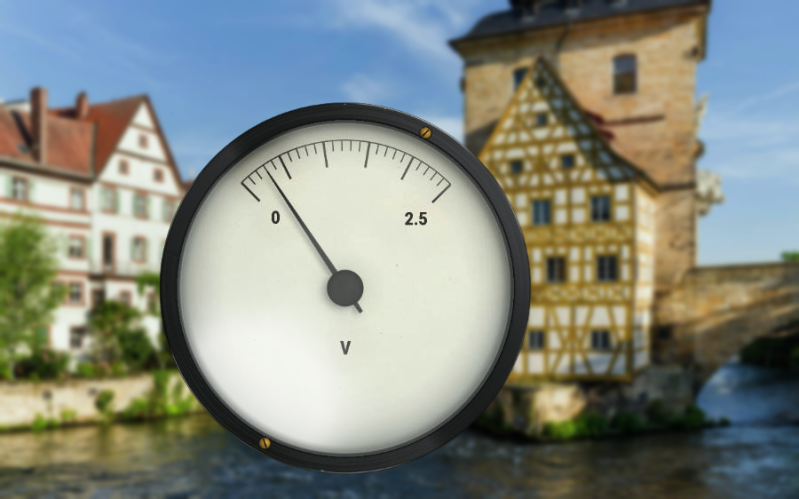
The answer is 0.3,V
